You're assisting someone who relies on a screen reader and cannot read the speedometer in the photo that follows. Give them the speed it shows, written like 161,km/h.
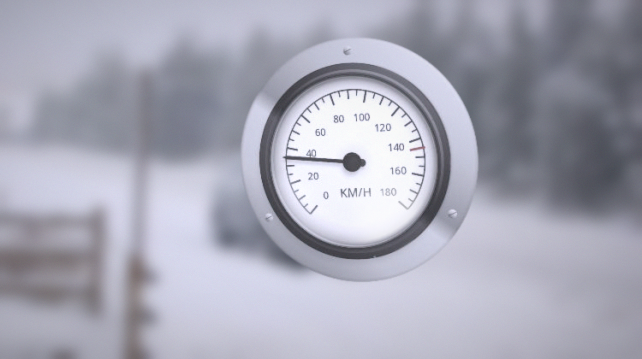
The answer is 35,km/h
